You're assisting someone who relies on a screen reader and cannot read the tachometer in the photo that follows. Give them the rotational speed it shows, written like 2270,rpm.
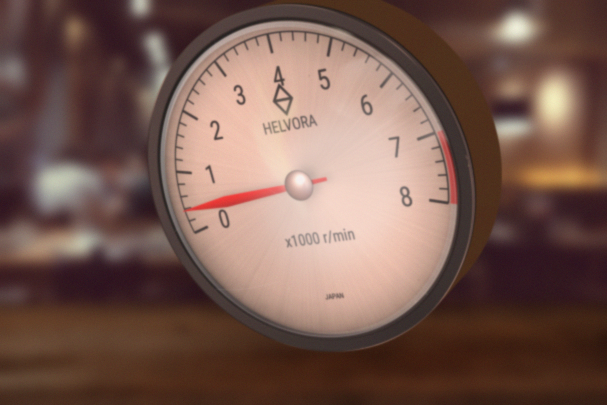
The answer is 400,rpm
